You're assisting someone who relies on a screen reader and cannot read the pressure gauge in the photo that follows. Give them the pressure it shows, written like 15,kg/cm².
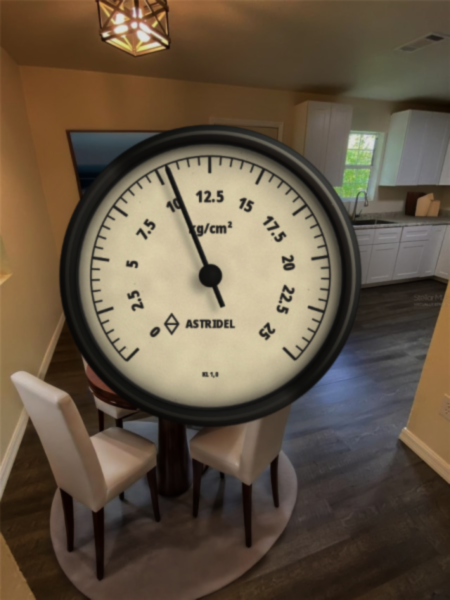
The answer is 10.5,kg/cm²
